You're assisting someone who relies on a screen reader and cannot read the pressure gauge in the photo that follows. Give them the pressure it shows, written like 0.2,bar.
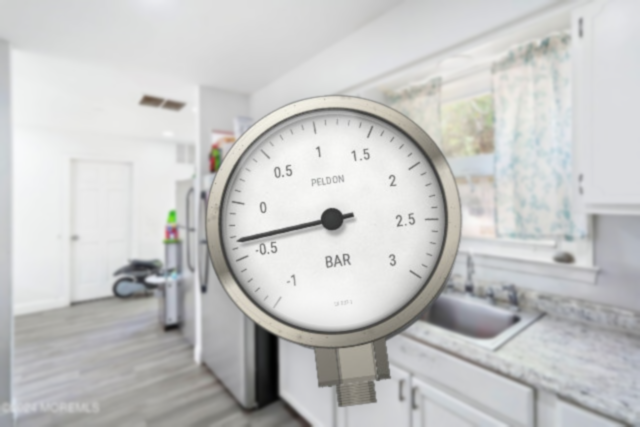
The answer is -0.35,bar
